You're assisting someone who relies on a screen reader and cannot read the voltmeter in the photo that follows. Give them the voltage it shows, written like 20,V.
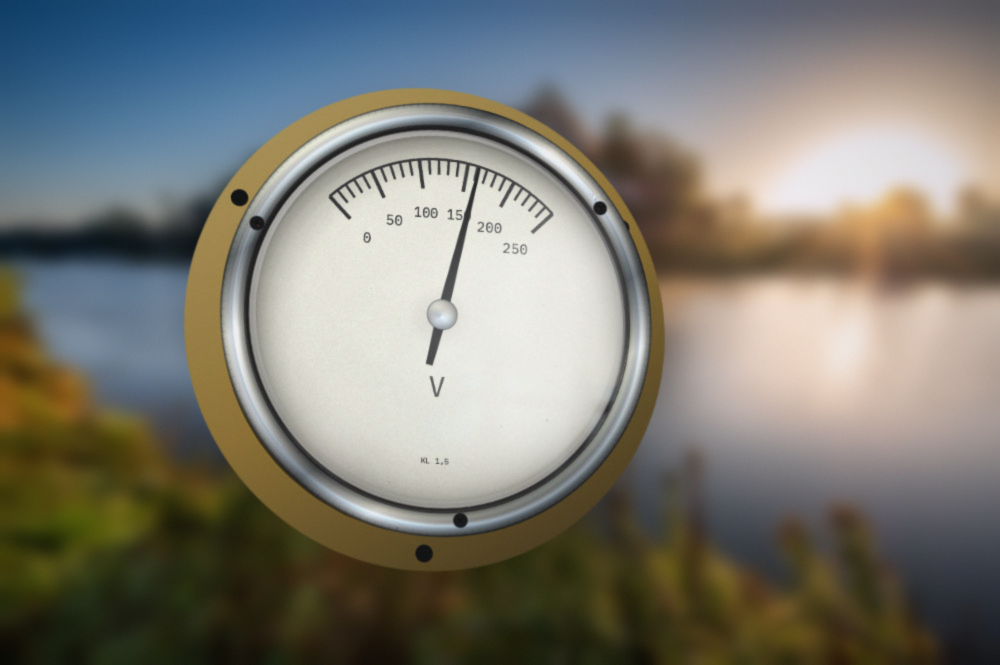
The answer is 160,V
